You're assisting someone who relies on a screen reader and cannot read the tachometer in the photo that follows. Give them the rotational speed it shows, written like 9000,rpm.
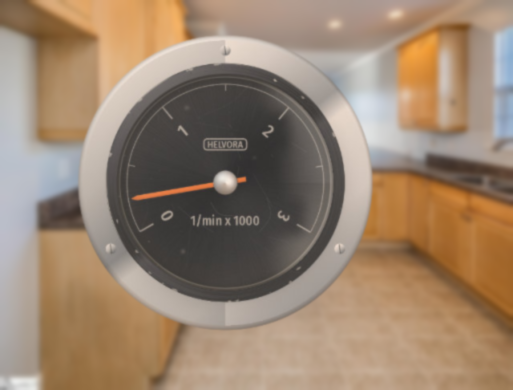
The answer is 250,rpm
